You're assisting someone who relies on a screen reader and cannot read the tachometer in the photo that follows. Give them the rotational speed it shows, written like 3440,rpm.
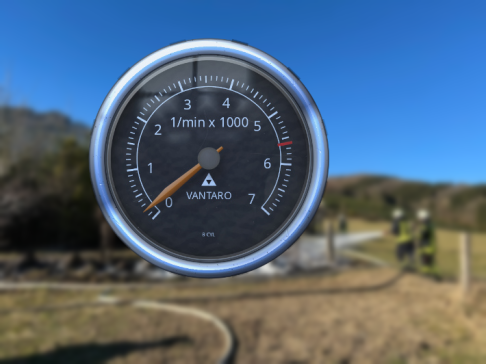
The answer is 200,rpm
